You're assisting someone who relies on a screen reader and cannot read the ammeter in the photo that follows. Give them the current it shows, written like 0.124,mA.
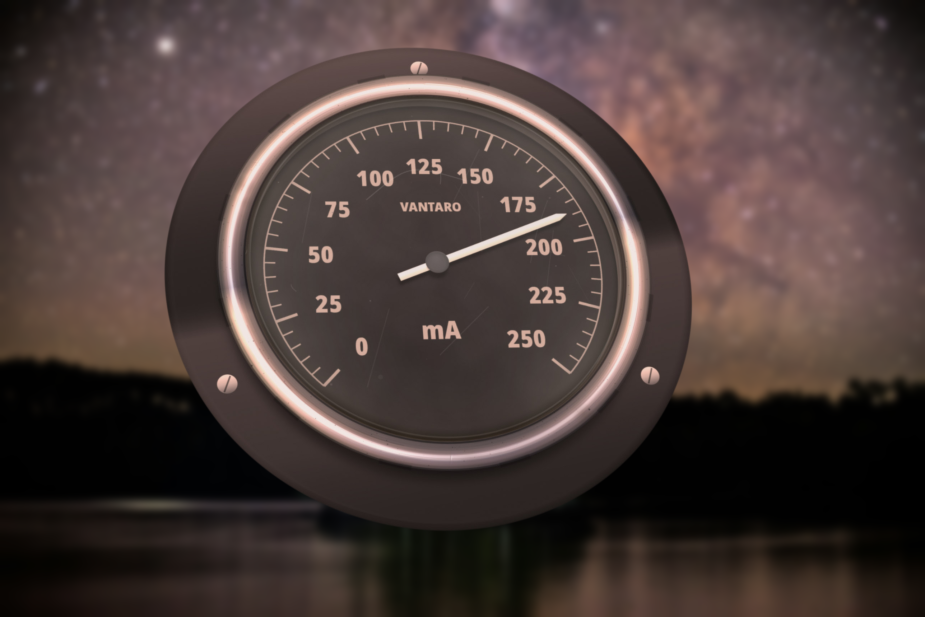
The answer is 190,mA
